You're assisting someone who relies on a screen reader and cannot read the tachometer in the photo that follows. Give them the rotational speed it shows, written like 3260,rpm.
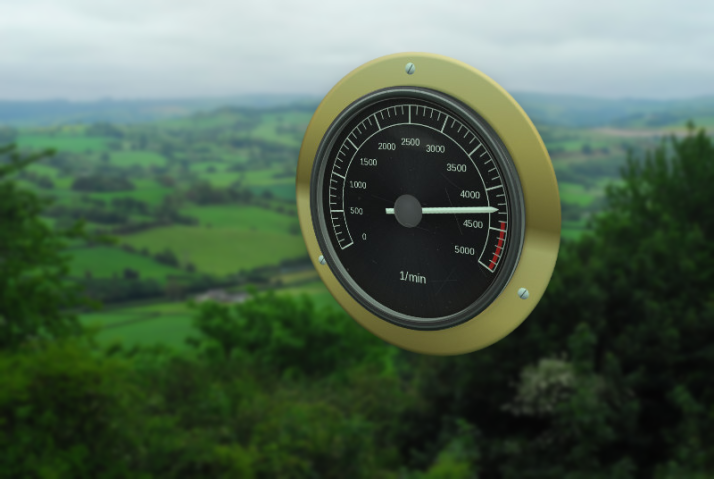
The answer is 4250,rpm
